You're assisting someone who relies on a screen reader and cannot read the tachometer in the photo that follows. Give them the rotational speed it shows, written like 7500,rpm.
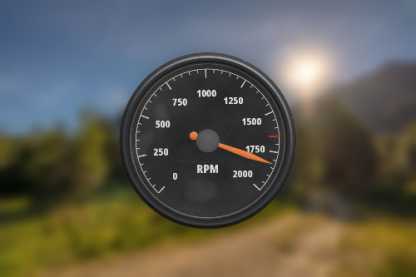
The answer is 1825,rpm
